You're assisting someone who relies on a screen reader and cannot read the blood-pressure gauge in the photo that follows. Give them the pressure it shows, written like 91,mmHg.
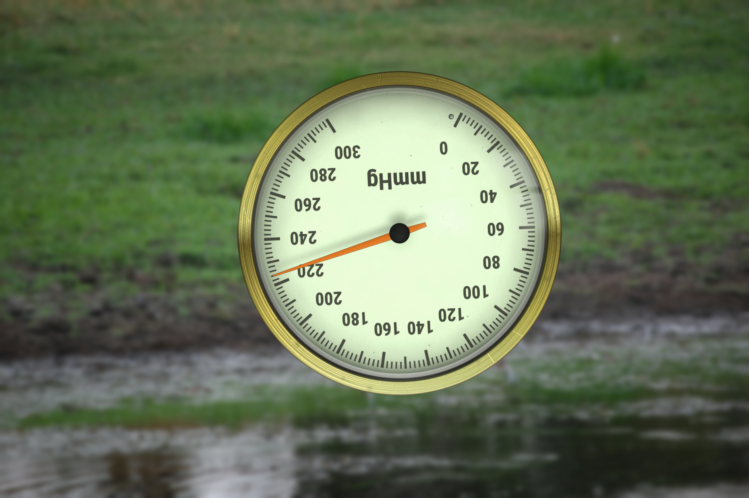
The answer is 224,mmHg
